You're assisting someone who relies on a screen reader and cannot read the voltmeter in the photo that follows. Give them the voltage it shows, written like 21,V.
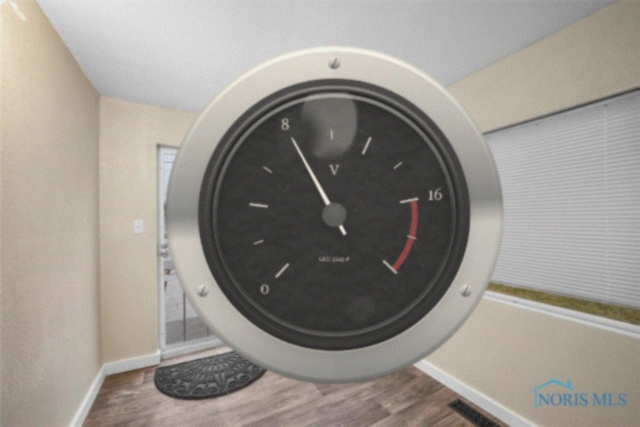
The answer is 8,V
